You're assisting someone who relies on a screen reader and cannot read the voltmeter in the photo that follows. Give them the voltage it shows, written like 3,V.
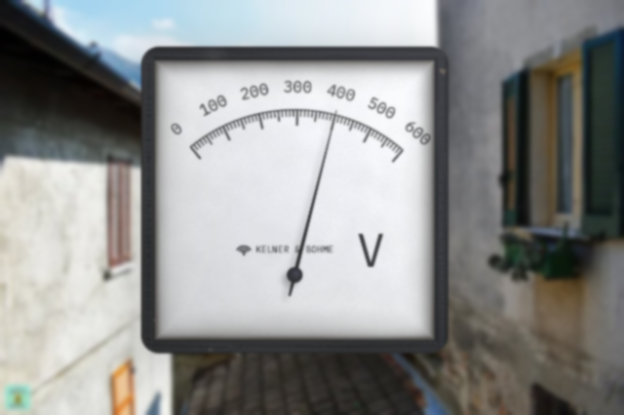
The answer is 400,V
